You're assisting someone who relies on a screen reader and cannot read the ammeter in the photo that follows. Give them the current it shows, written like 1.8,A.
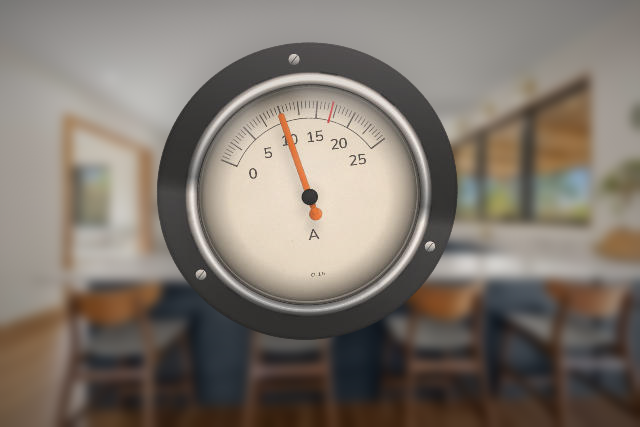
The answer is 10,A
